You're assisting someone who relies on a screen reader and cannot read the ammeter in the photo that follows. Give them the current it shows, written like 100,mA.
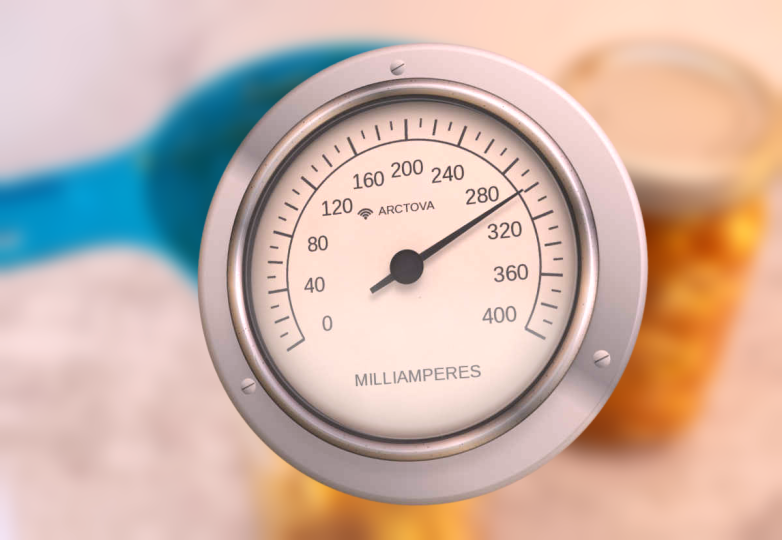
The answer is 300,mA
